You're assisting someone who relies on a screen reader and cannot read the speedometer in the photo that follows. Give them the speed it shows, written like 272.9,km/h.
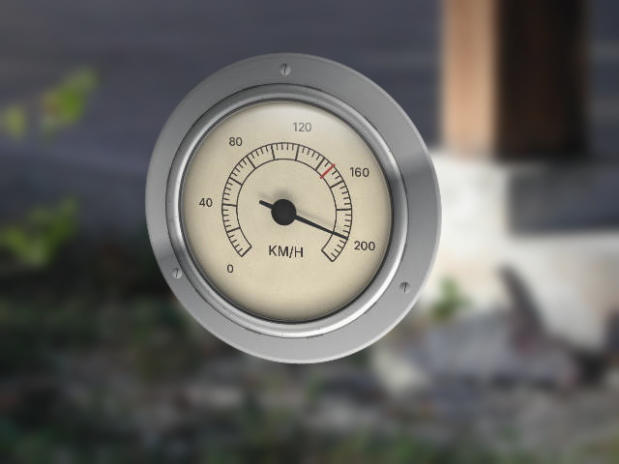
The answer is 200,km/h
